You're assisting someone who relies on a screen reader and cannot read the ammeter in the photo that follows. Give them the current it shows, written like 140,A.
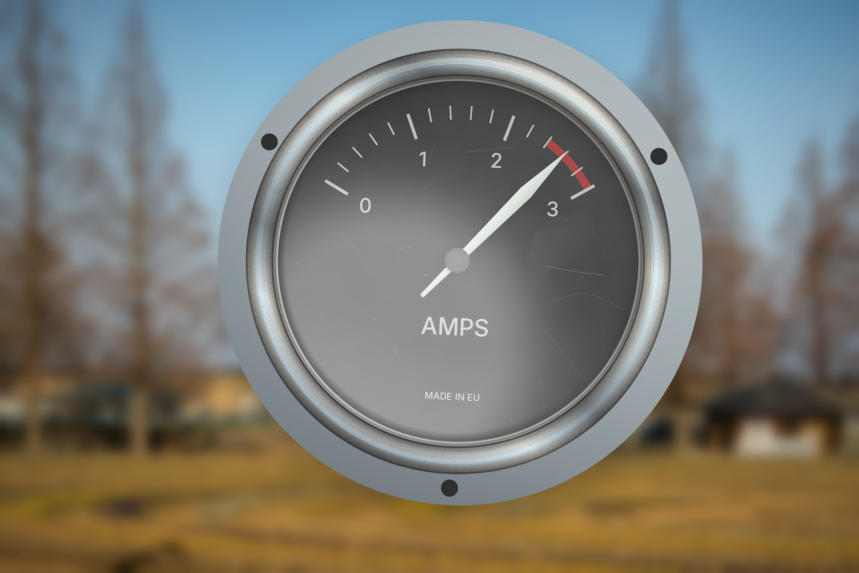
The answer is 2.6,A
